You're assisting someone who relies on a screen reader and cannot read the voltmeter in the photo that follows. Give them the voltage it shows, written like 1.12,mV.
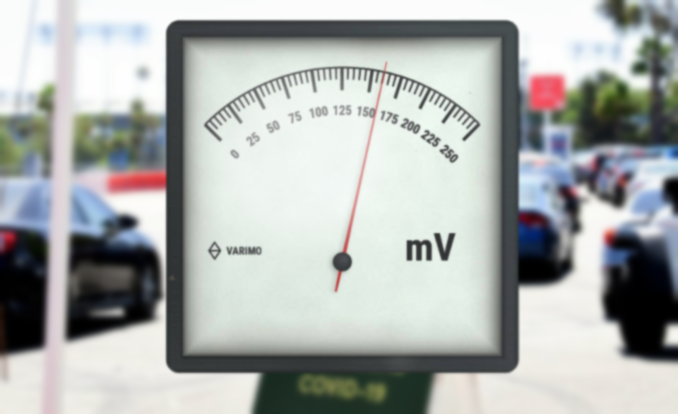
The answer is 160,mV
